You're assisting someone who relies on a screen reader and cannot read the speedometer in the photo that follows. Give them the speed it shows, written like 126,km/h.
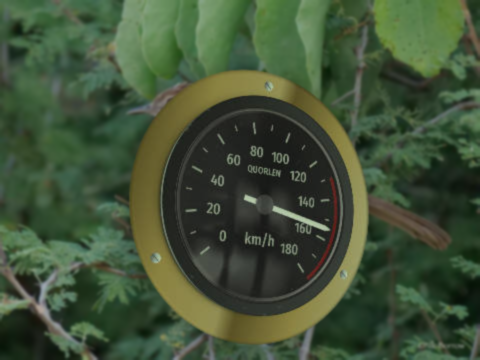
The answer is 155,km/h
